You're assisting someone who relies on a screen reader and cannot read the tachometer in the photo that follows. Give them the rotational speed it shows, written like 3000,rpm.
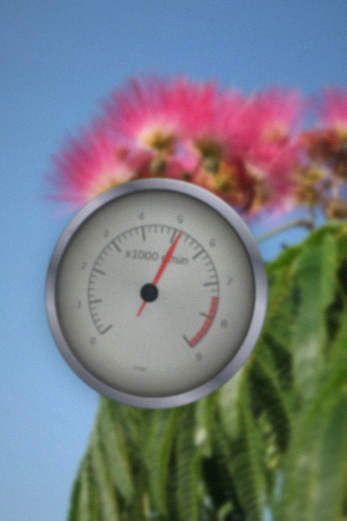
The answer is 5200,rpm
